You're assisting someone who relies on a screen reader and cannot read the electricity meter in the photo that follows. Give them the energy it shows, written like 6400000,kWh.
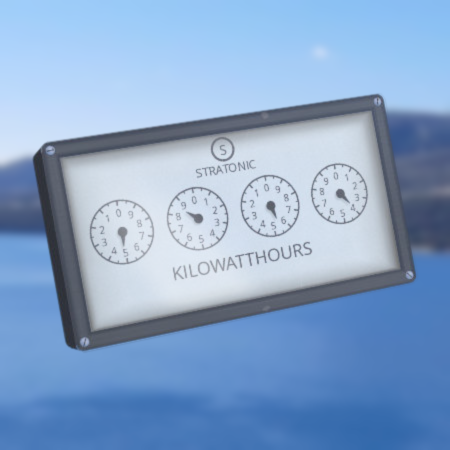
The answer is 4854,kWh
